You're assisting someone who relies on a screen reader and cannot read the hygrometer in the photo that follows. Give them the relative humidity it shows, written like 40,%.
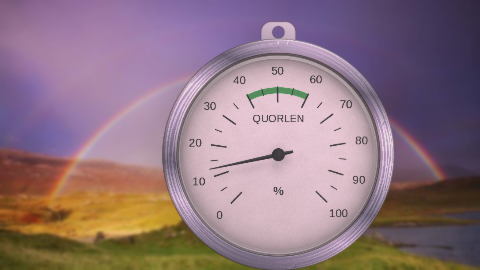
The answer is 12.5,%
